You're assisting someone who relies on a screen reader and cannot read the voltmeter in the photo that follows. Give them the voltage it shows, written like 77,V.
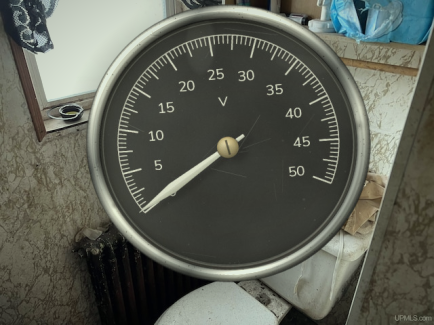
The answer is 0.5,V
